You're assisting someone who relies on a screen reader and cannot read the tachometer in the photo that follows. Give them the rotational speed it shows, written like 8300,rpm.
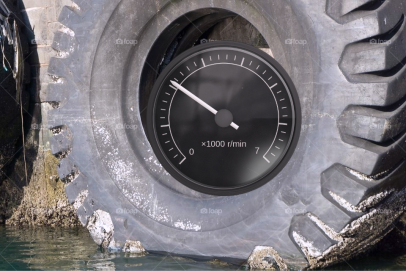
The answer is 2100,rpm
